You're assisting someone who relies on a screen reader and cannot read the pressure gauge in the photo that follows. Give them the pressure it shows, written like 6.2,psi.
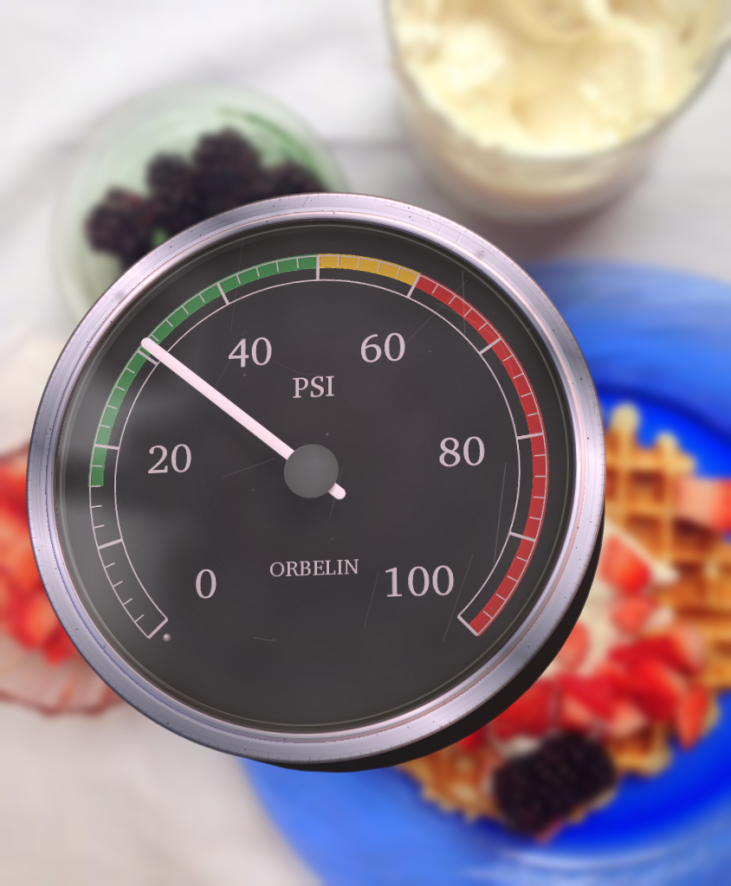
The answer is 31,psi
